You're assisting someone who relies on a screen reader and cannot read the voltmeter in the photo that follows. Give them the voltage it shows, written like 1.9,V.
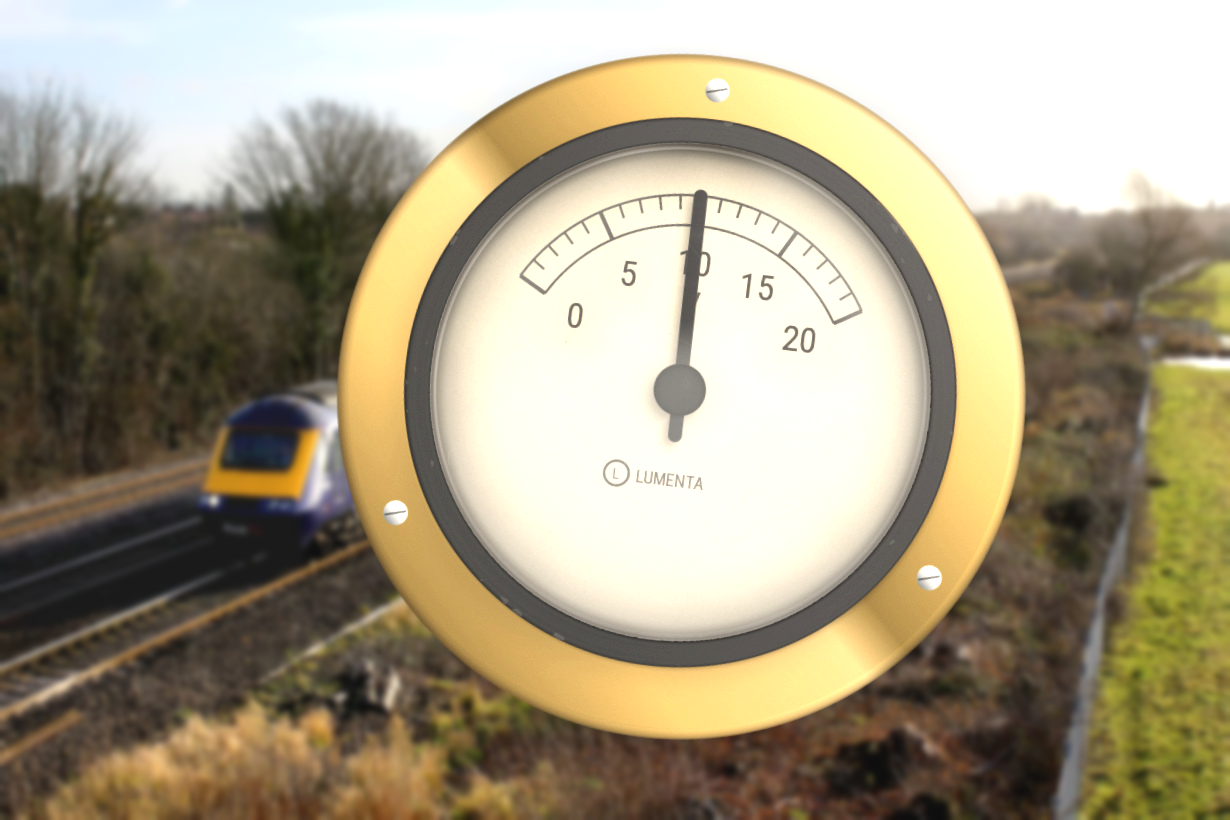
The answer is 10,V
